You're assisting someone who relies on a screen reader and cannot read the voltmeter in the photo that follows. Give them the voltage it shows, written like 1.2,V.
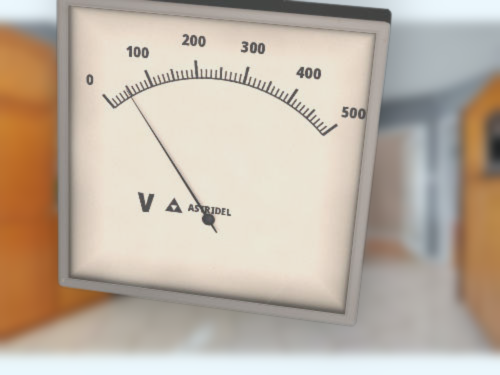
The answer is 50,V
